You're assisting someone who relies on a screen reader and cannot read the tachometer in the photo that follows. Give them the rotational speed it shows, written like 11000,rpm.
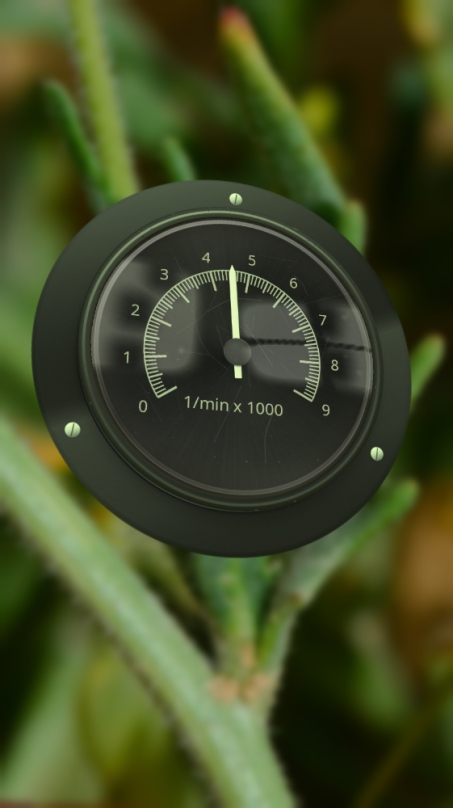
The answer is 4500,rpm
